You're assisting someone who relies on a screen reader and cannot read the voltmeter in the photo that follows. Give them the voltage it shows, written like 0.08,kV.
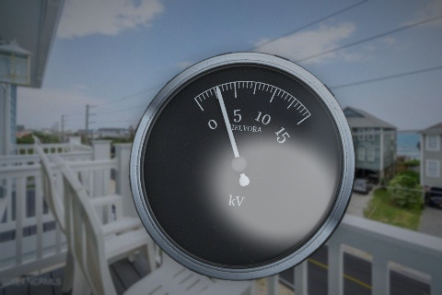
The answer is 3,kV
